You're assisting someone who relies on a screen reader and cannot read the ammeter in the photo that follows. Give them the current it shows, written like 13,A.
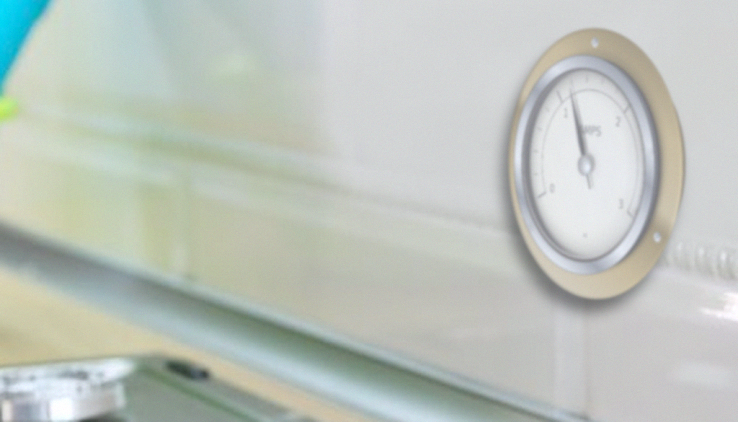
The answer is 1.2,A
